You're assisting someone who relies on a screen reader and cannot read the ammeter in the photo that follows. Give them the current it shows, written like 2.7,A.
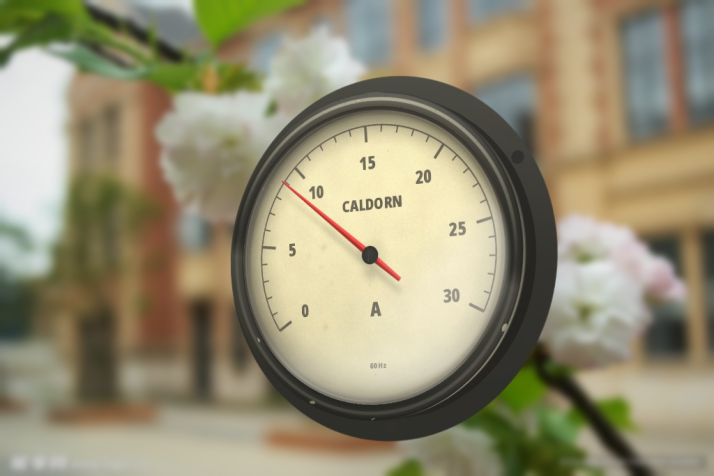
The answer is 9,A
